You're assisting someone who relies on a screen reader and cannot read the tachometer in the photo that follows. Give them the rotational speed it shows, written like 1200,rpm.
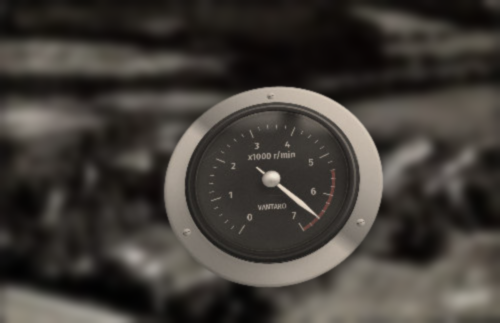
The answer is 6600,rpm
